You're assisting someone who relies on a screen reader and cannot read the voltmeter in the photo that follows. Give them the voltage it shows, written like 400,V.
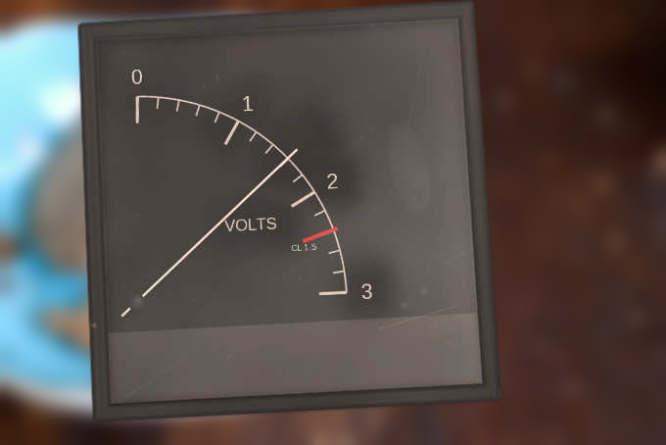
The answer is 1.6,V
